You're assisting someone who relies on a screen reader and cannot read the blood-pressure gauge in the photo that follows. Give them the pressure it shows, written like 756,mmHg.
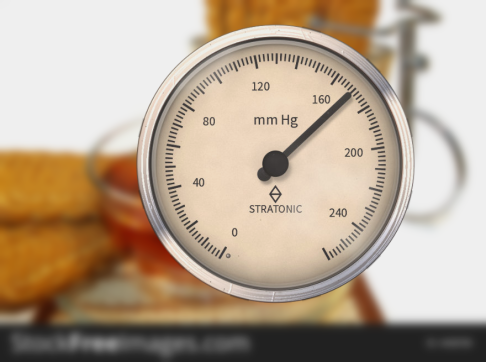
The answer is 170,mmHg
